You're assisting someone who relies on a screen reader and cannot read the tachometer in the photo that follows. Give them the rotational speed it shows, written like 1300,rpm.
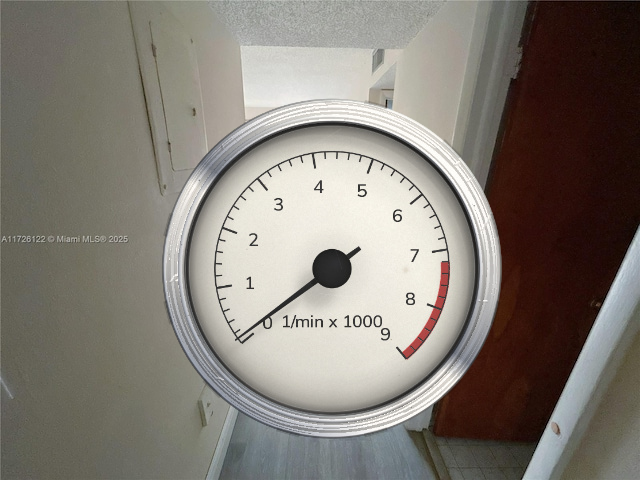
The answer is 100,rpm
